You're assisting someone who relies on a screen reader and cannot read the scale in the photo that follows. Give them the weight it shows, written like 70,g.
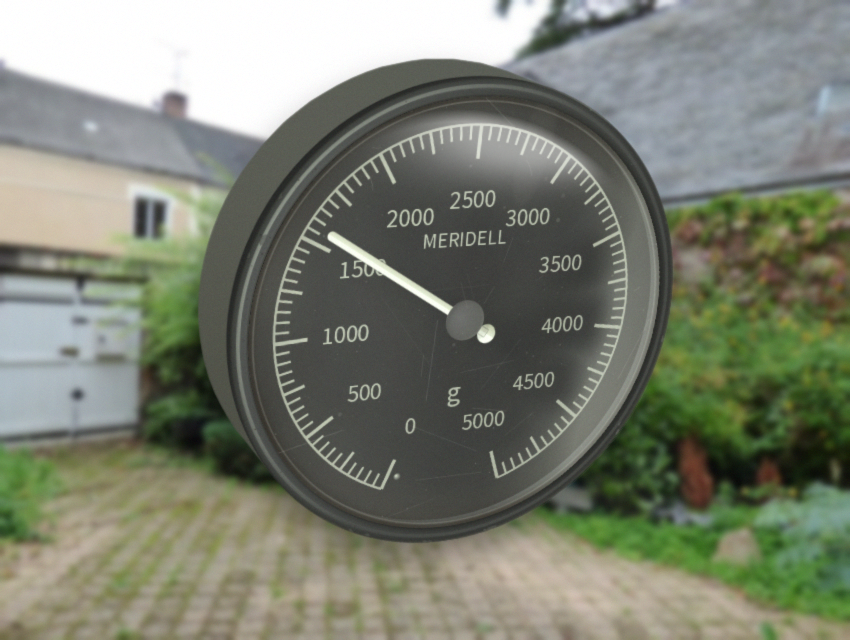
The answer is 1575,g
